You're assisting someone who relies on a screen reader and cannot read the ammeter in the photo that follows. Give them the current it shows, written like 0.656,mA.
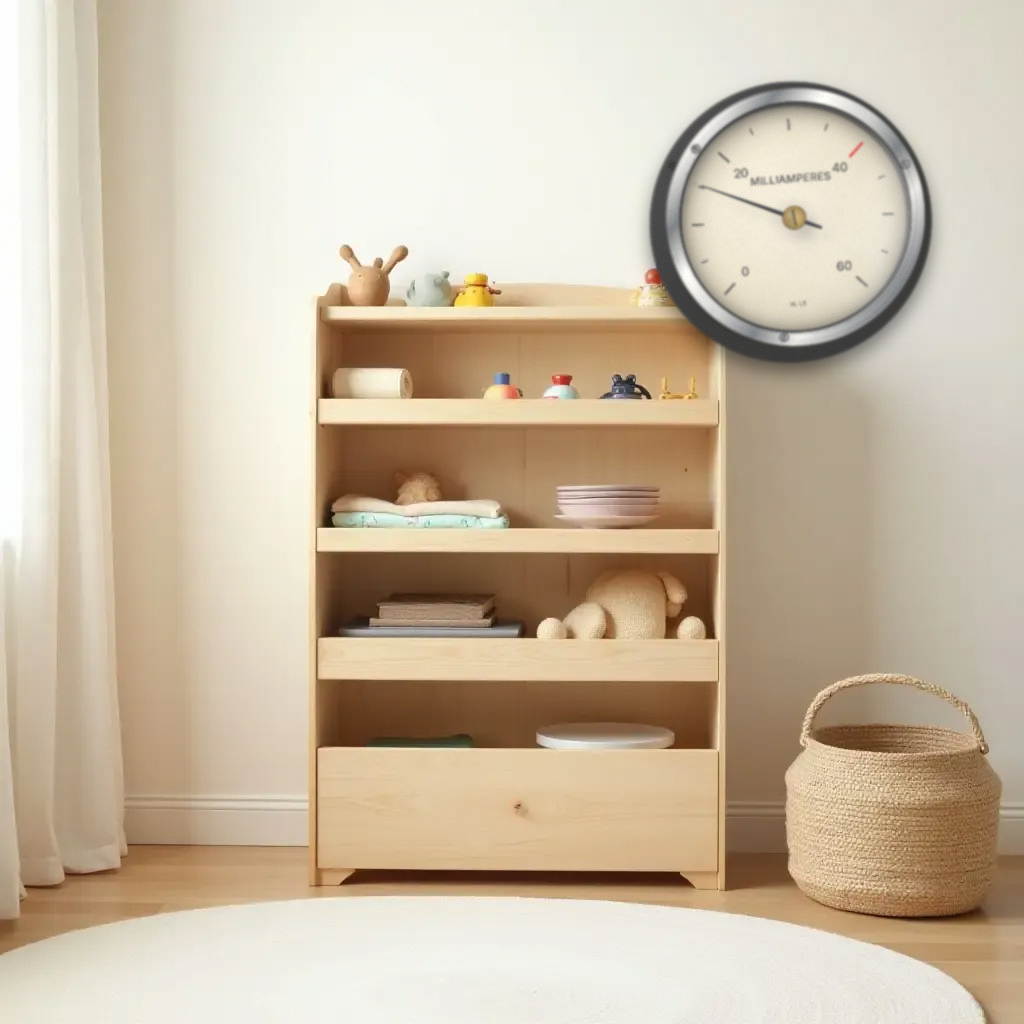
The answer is 15,mA
